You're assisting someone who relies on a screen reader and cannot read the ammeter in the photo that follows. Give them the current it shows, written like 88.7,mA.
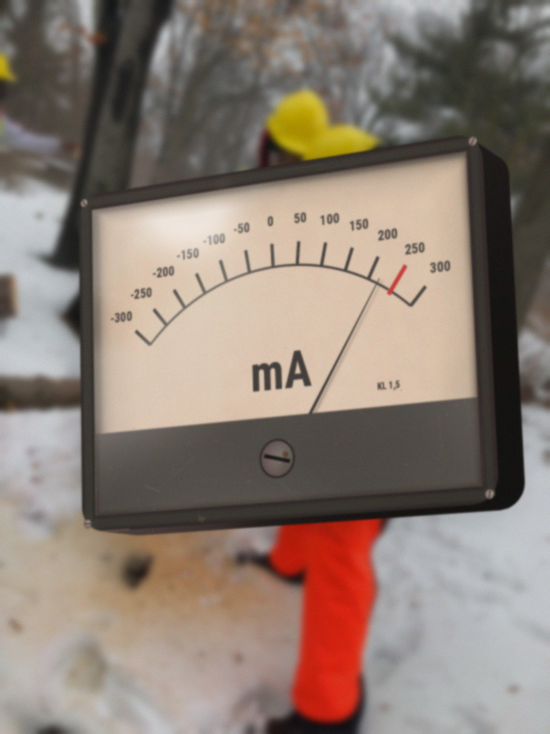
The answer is 225,mA
